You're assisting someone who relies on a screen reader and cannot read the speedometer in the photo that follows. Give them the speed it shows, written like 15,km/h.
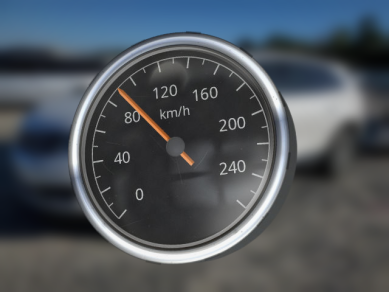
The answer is 90,km/h
